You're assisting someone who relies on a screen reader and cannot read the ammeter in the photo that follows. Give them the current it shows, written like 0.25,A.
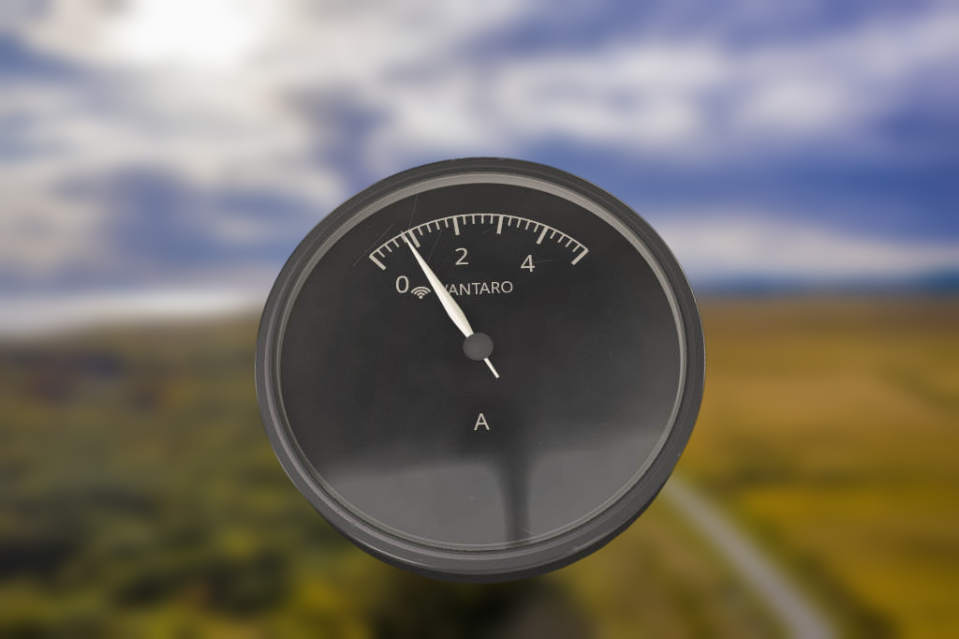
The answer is 0.8,A
